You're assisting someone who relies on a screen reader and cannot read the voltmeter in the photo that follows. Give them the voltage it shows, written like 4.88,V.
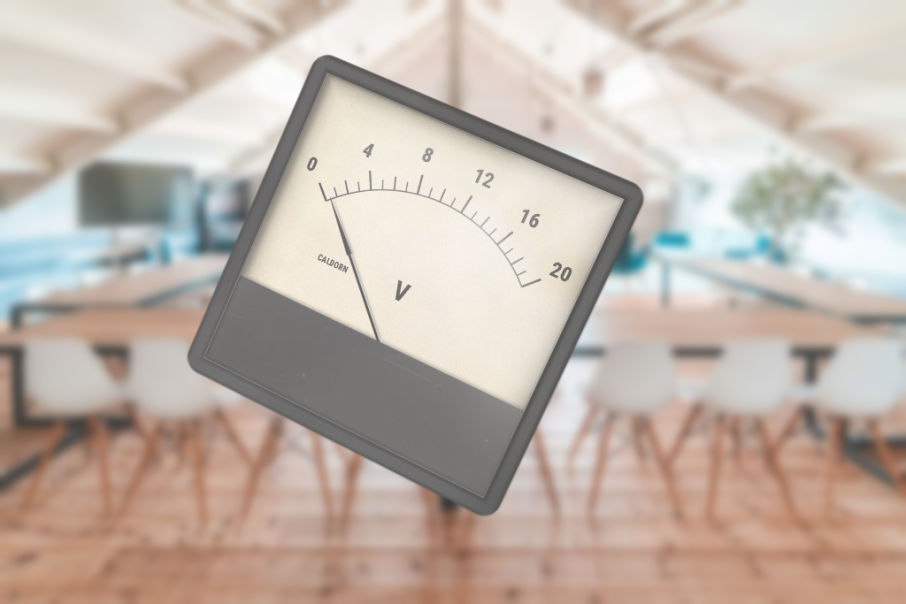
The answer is 0.5,V
